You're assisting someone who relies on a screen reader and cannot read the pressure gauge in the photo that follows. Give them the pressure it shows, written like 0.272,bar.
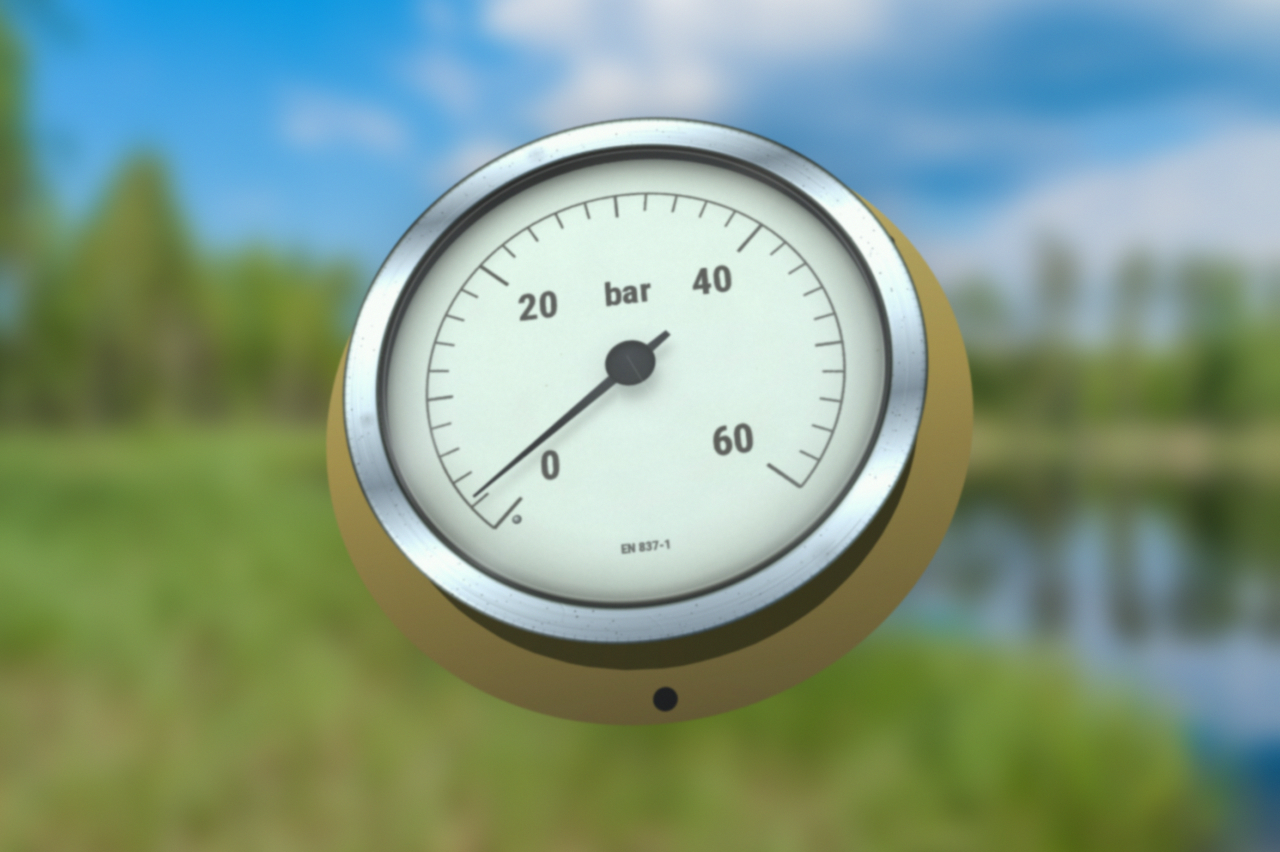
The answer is 2,bar
